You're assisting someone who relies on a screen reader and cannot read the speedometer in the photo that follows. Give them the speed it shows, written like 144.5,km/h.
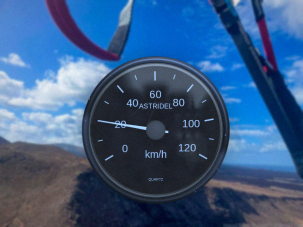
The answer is 20,km/h
